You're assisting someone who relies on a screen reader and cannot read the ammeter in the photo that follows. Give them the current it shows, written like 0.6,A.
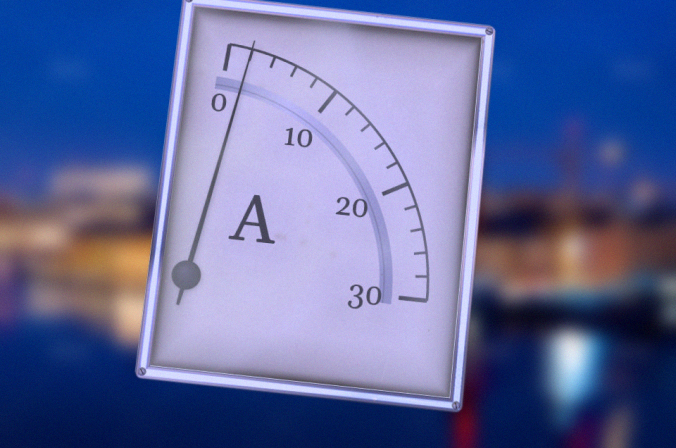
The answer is 2,A
